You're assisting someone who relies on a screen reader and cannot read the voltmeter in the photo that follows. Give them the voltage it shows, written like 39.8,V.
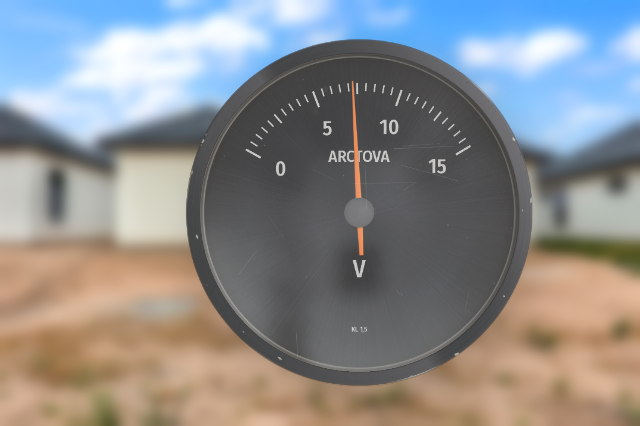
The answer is 7.25,V
